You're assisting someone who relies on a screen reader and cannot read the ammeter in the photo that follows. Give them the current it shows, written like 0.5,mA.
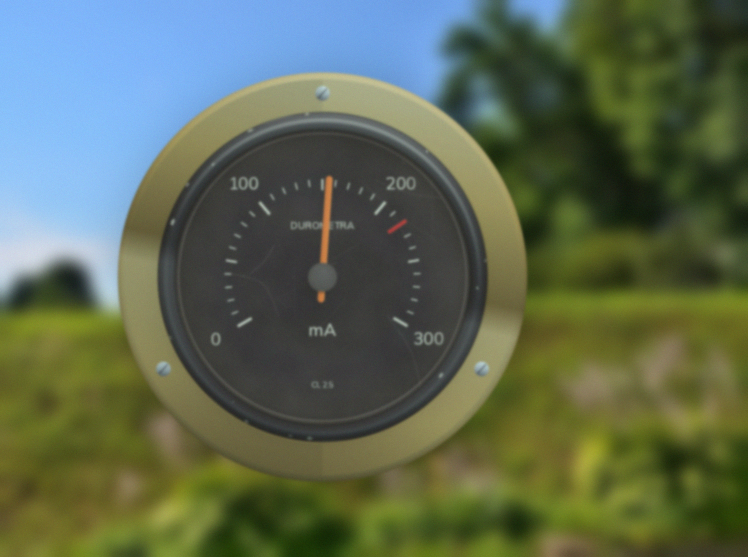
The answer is 155,mA
